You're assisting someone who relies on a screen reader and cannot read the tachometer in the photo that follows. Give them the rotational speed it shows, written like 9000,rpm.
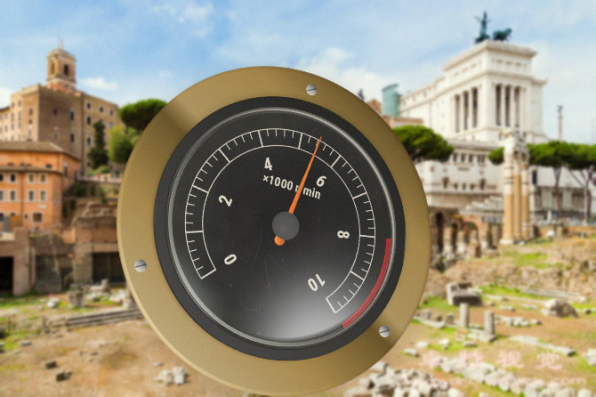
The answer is 5400,rpm
